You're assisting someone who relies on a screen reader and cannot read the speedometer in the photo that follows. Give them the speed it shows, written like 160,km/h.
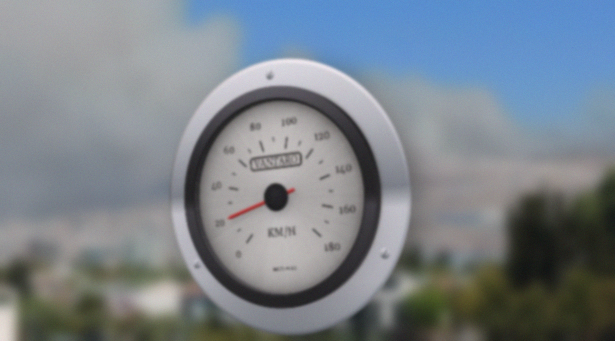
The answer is 20,km/h
